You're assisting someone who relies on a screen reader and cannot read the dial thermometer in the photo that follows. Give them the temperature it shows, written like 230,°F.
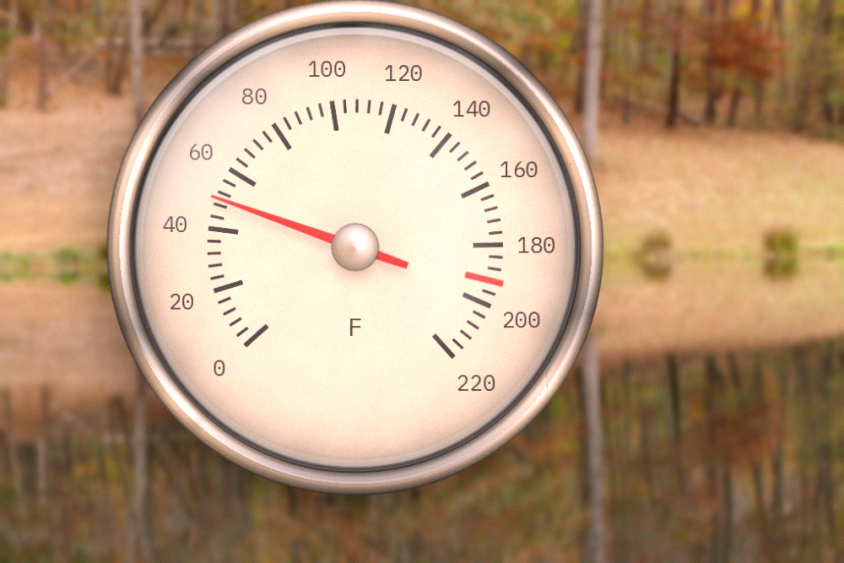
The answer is 50,°F
